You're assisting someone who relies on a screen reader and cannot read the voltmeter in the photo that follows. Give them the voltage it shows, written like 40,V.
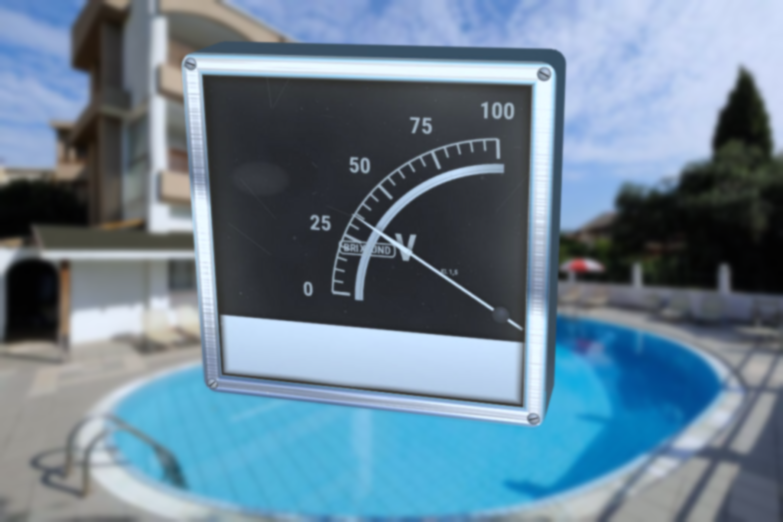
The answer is 35,V
